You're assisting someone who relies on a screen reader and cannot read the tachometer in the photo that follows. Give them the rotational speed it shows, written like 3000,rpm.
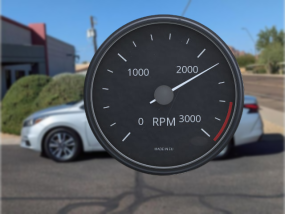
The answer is 2200,rpm
